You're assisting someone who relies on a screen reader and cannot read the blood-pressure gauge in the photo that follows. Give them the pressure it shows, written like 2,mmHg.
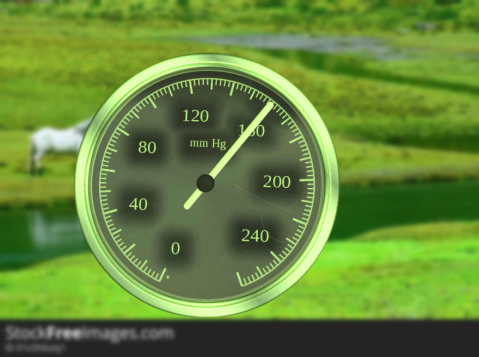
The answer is 160,mmHg
